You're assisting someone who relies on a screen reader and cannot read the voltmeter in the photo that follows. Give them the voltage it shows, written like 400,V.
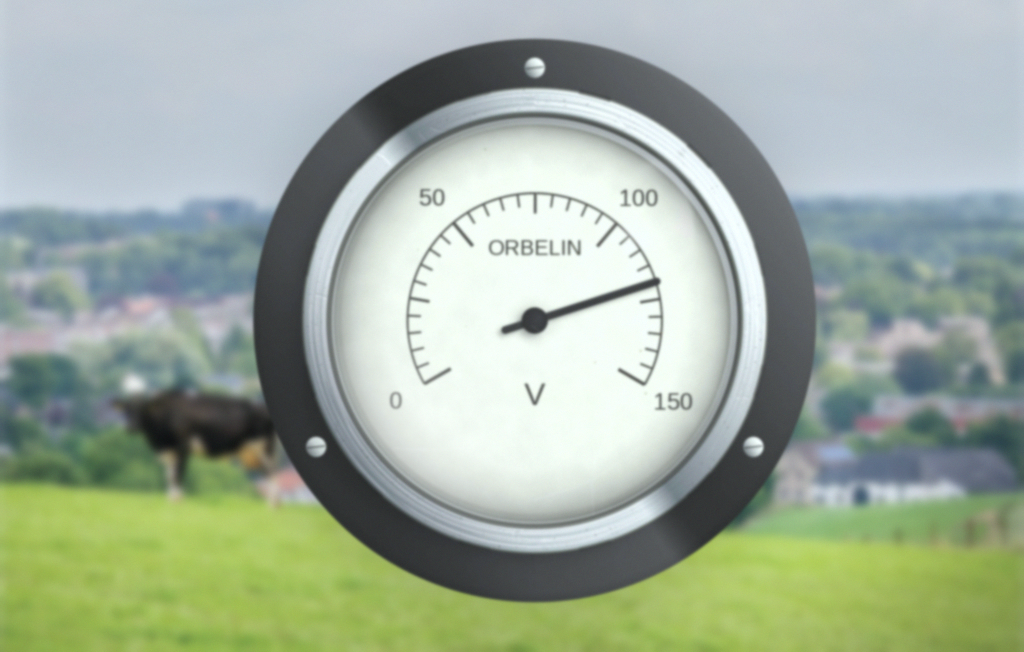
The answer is 120,V
